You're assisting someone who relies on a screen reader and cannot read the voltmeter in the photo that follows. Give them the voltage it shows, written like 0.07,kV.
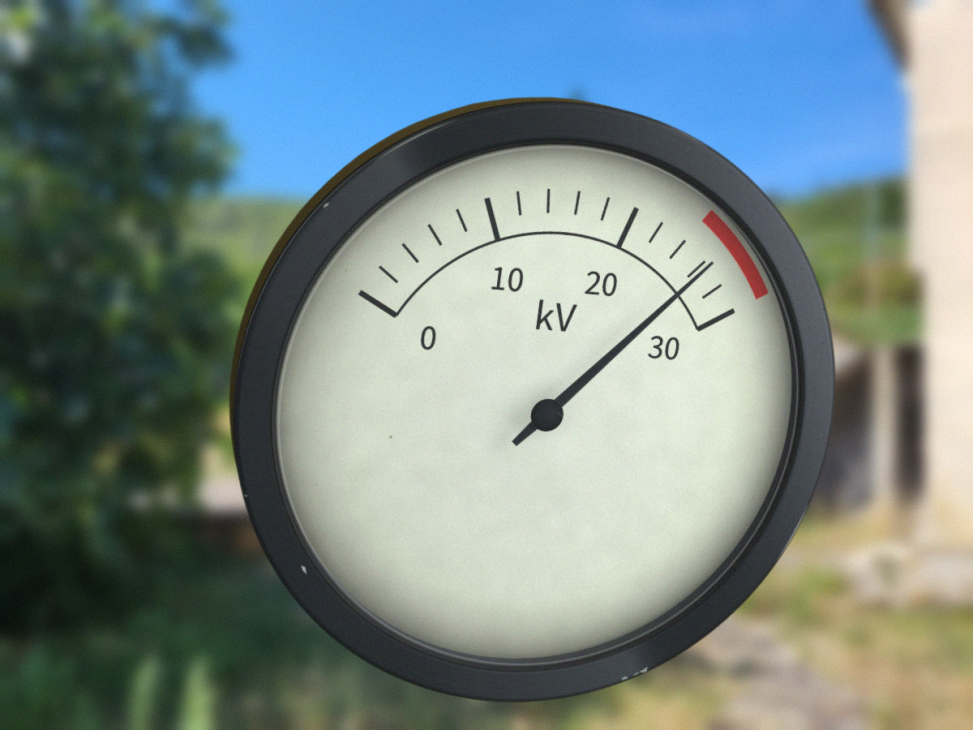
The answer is 26,kV
